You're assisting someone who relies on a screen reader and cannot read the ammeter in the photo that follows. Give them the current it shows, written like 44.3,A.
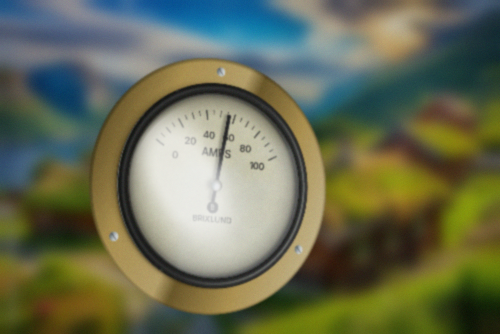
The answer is 55,A
